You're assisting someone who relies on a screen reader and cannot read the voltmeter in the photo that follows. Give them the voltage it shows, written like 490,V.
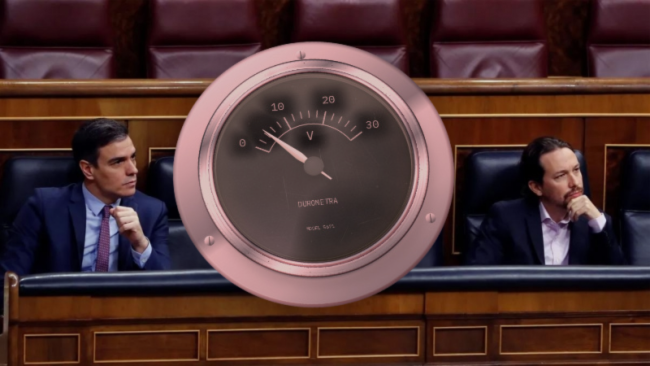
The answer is 4,V
